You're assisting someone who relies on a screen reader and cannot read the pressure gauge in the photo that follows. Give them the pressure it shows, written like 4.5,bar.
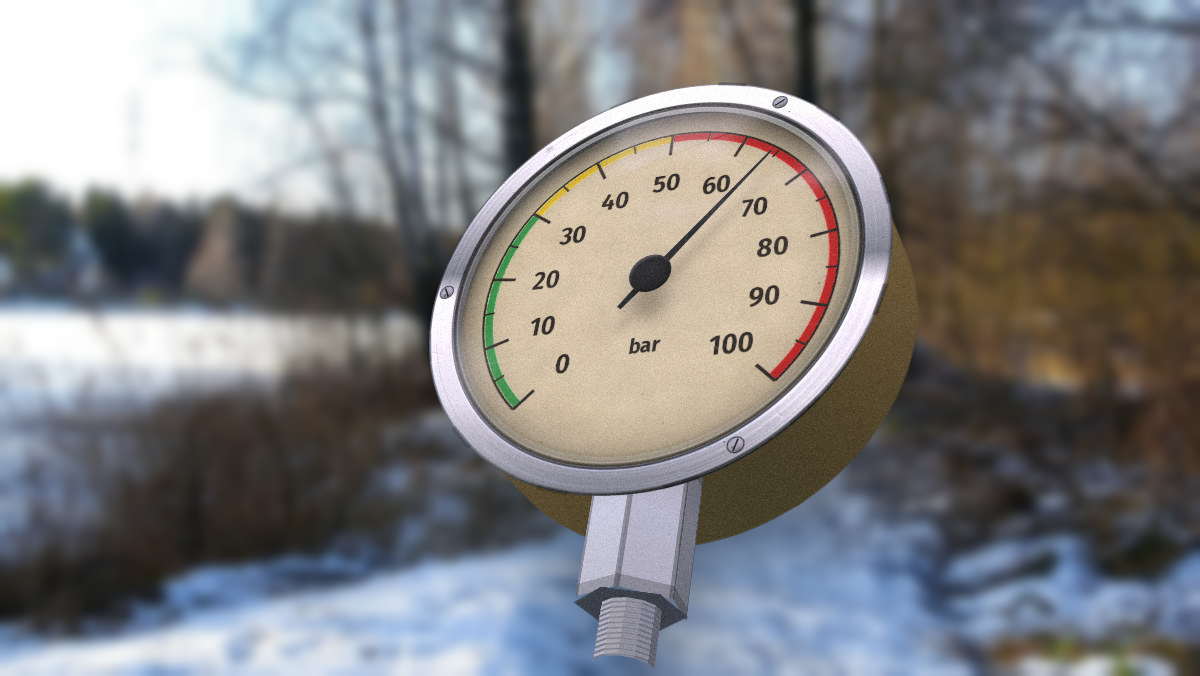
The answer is 65,bar
